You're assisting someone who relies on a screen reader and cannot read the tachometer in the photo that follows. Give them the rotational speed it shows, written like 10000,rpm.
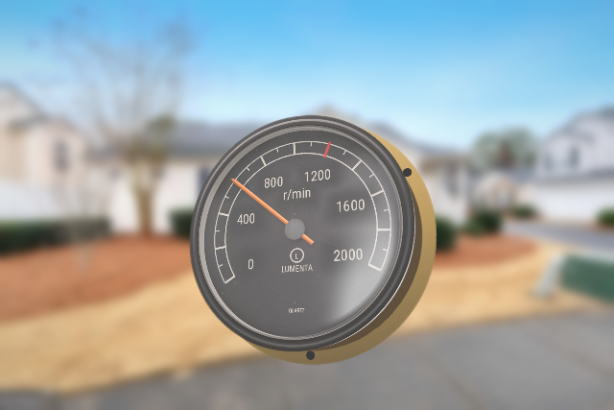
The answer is 600,rpm
